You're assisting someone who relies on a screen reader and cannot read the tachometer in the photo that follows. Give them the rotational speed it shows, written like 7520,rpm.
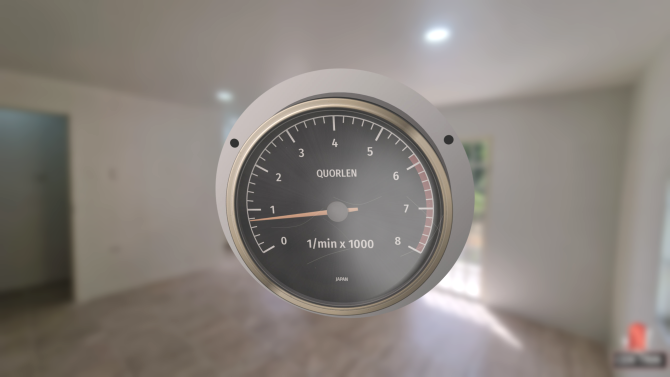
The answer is 800,rpm
